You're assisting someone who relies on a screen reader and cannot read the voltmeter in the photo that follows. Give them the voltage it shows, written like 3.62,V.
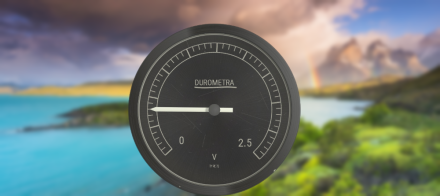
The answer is 0.4,V
